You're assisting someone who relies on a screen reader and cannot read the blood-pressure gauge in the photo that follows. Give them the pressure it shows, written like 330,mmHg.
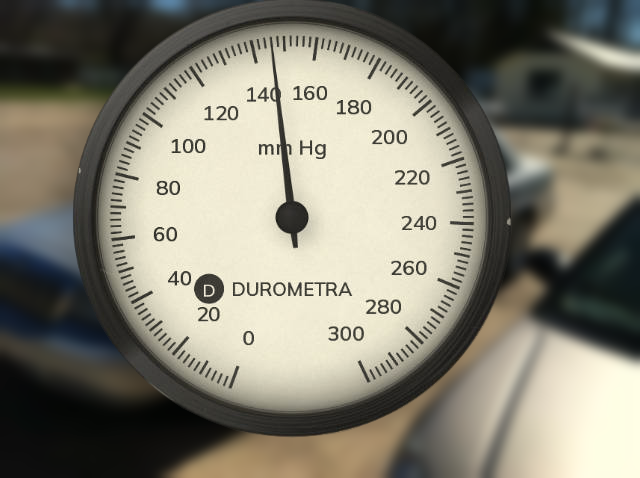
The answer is 146,mmHg
